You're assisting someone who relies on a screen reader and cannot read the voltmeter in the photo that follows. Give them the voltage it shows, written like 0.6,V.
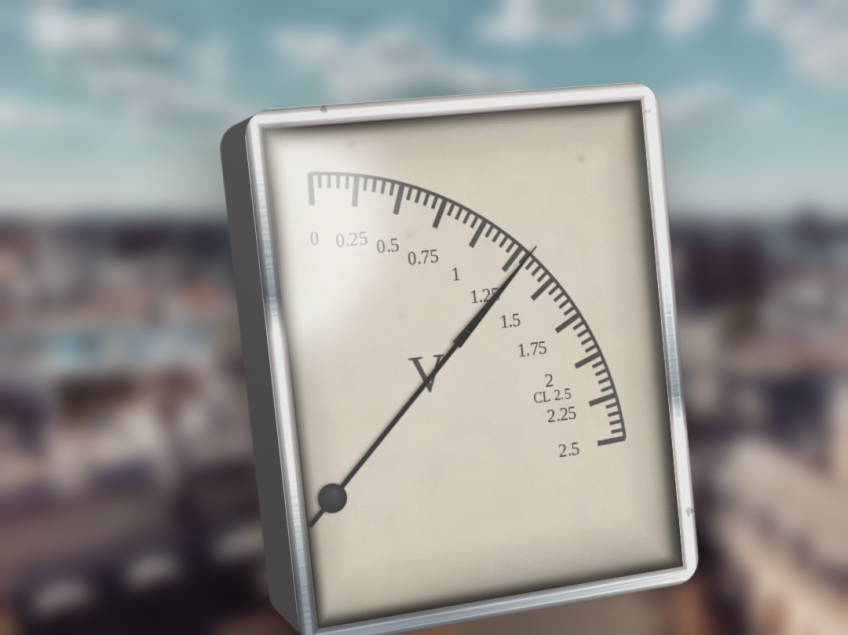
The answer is 1.3,V
